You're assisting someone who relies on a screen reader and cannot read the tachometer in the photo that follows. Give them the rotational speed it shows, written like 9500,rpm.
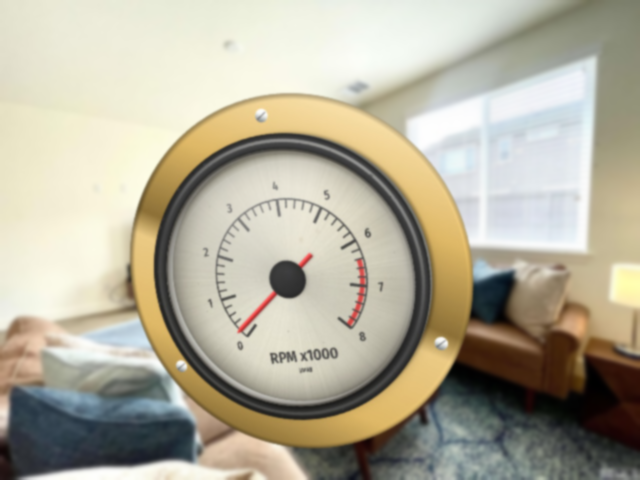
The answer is 200,rpm
